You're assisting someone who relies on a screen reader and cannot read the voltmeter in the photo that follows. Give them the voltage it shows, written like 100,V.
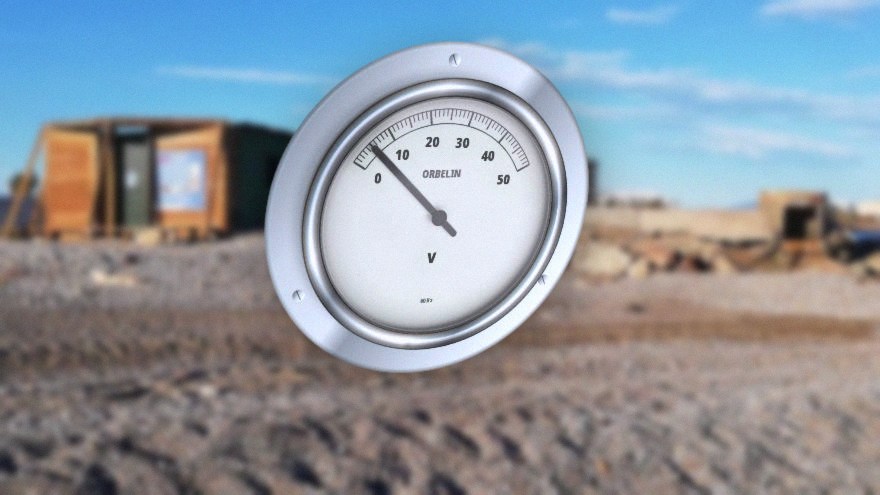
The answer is 5,V
